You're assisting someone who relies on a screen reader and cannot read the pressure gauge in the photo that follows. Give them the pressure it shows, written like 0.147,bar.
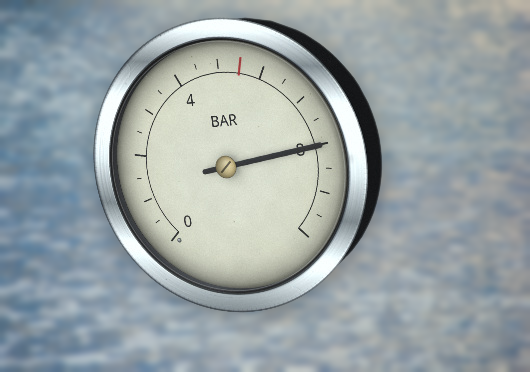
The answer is 8,bar
